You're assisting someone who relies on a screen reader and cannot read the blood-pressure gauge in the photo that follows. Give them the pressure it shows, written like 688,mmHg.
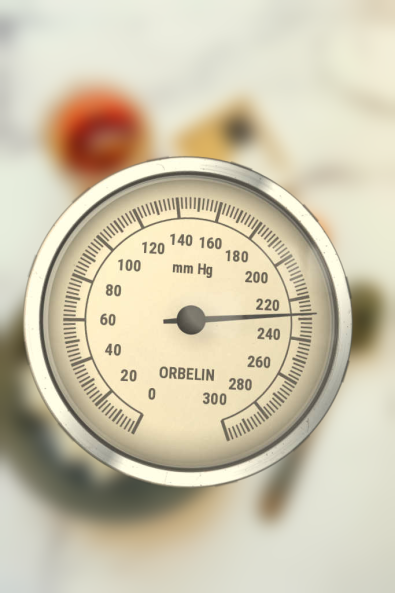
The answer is 228,mmHg
